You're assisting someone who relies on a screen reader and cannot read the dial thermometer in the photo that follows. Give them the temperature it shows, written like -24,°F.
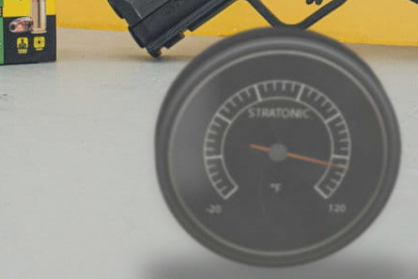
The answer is 104,°F
